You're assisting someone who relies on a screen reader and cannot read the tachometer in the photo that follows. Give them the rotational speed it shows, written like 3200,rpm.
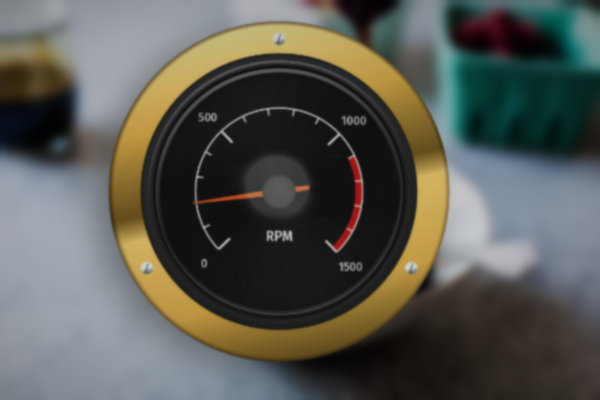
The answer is 200,rpm
